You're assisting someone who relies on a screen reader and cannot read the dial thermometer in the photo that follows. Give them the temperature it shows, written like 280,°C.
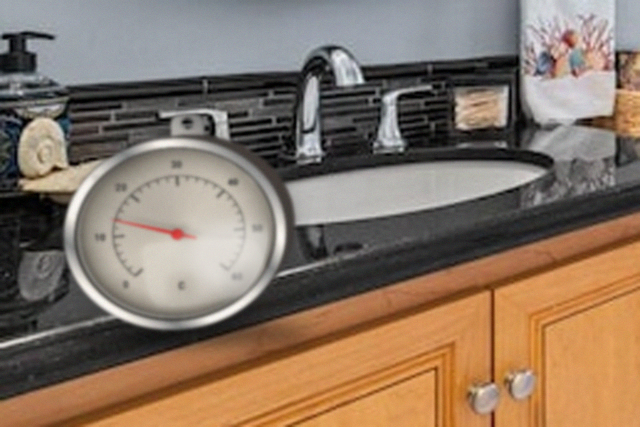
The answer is 14,°C
